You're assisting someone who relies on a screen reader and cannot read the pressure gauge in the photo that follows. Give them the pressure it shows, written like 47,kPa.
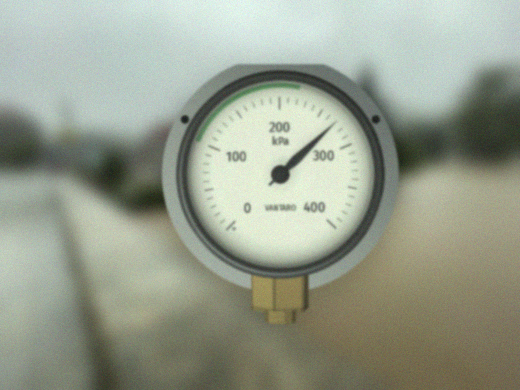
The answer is 270,kPa
